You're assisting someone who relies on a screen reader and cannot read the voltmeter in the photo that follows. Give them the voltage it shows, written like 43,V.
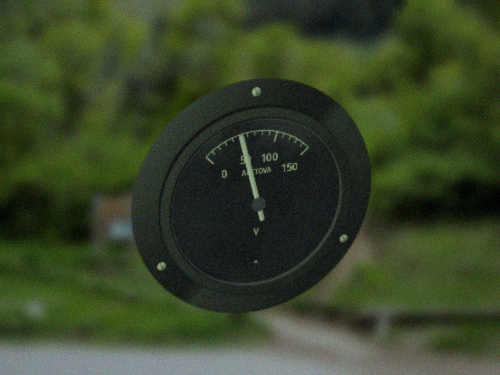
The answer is 50,V
